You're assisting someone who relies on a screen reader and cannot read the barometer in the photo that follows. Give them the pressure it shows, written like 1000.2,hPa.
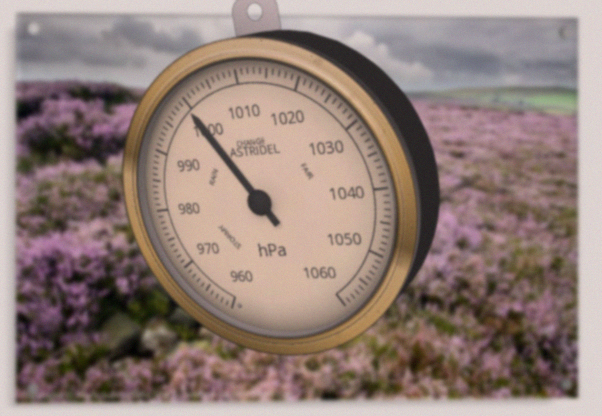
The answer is 1000,hPa
